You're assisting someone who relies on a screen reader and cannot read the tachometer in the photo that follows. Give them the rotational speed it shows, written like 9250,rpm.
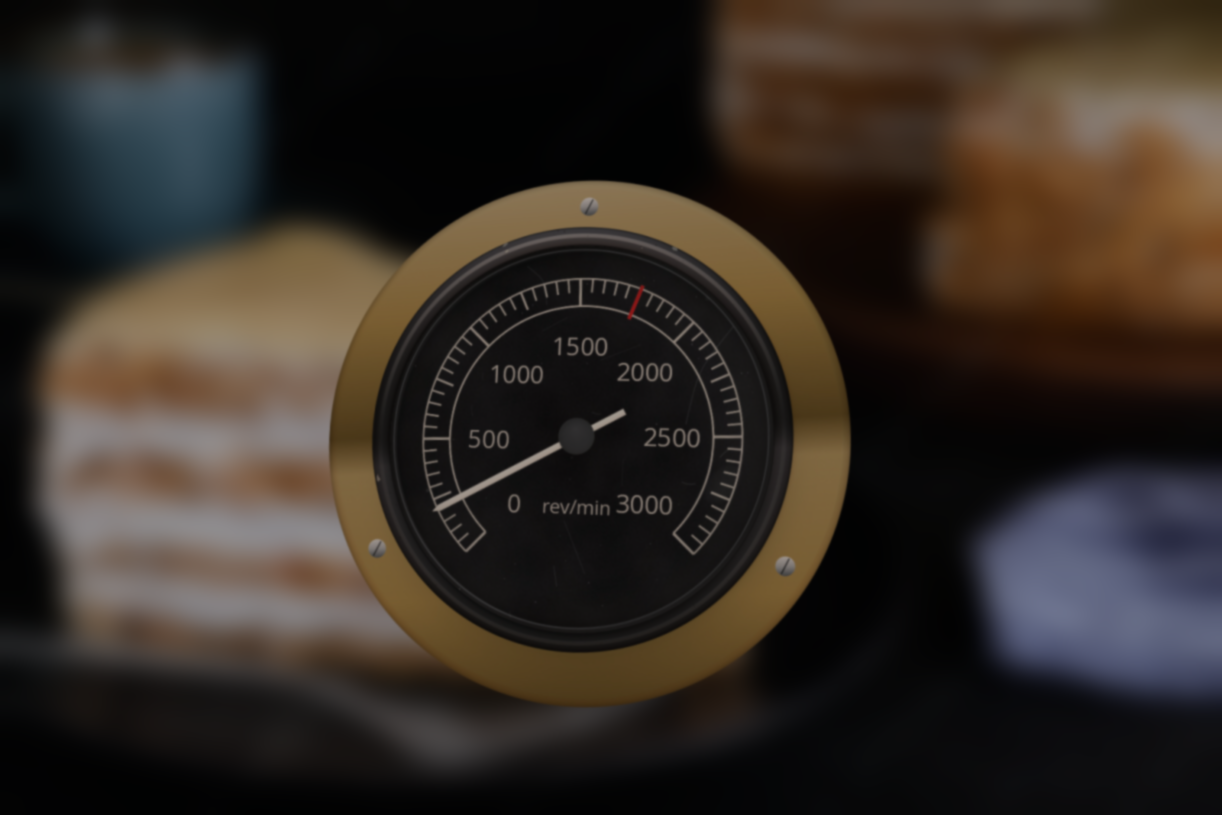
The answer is 200,rpm
